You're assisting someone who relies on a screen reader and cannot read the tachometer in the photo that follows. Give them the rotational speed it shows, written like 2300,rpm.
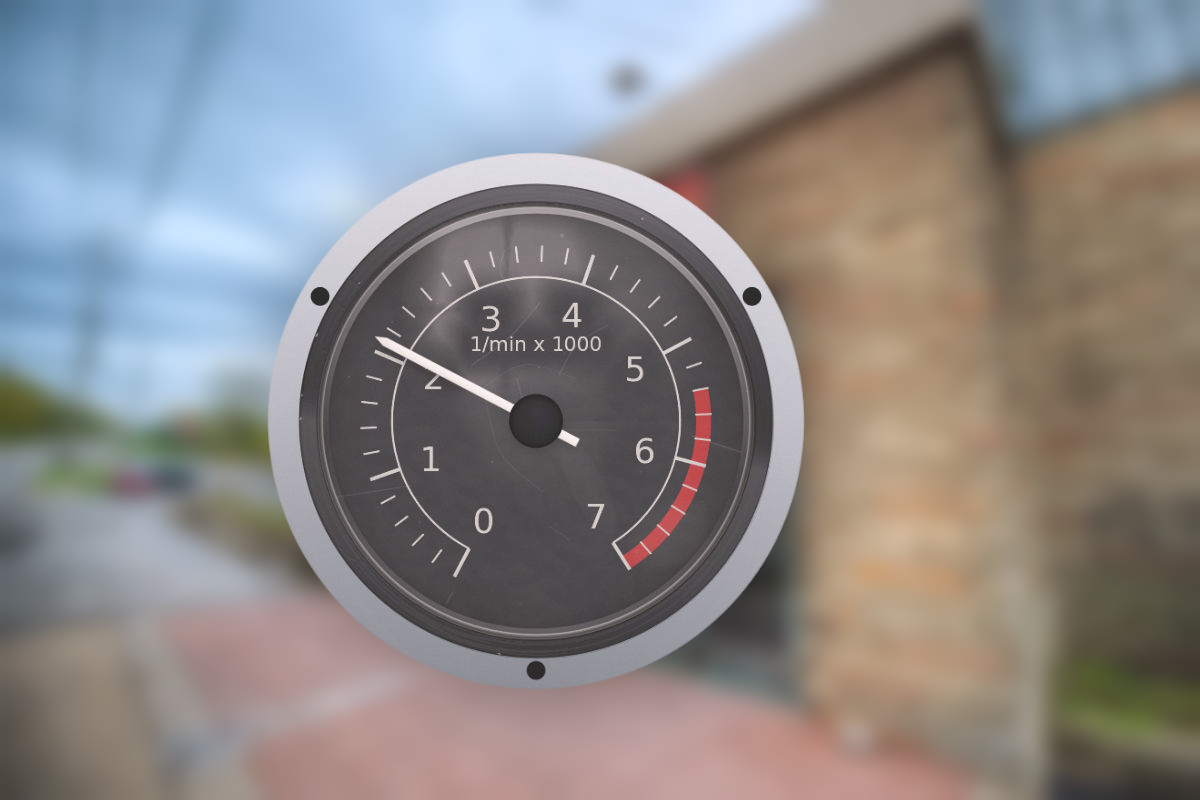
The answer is 2100,rpm
